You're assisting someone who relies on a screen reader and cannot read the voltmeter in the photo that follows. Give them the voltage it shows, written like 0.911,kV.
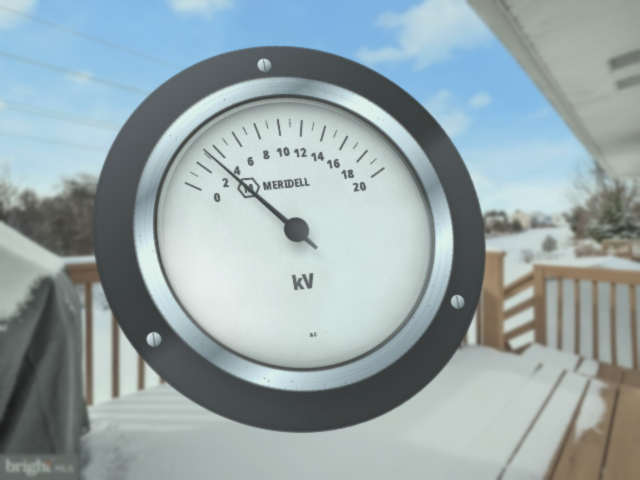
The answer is 3,kV
